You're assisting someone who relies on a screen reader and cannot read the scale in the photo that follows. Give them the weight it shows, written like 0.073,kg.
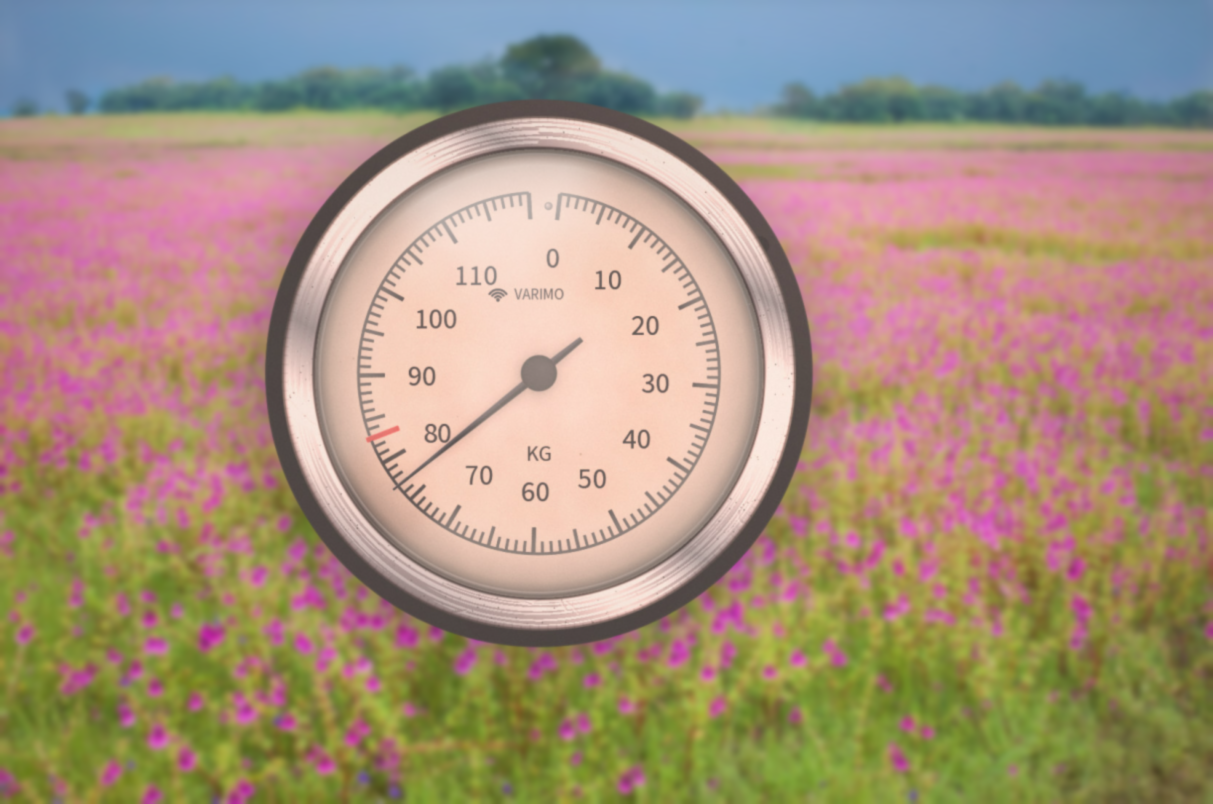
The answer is 77,kg
